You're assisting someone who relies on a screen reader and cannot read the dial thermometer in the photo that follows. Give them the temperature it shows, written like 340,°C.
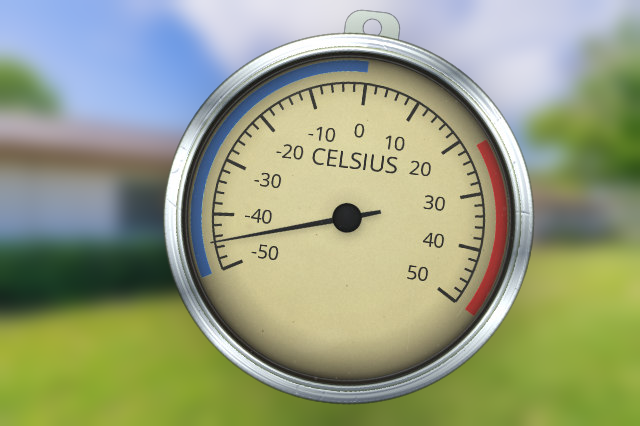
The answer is -45,°C
